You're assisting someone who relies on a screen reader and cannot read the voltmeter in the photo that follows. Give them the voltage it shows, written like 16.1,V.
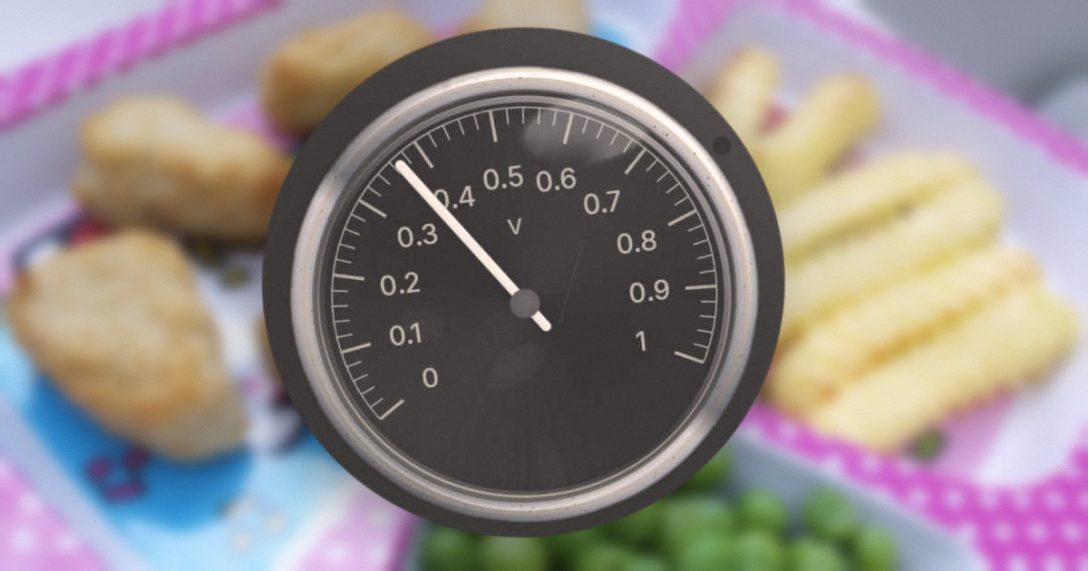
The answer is 0.37,V
